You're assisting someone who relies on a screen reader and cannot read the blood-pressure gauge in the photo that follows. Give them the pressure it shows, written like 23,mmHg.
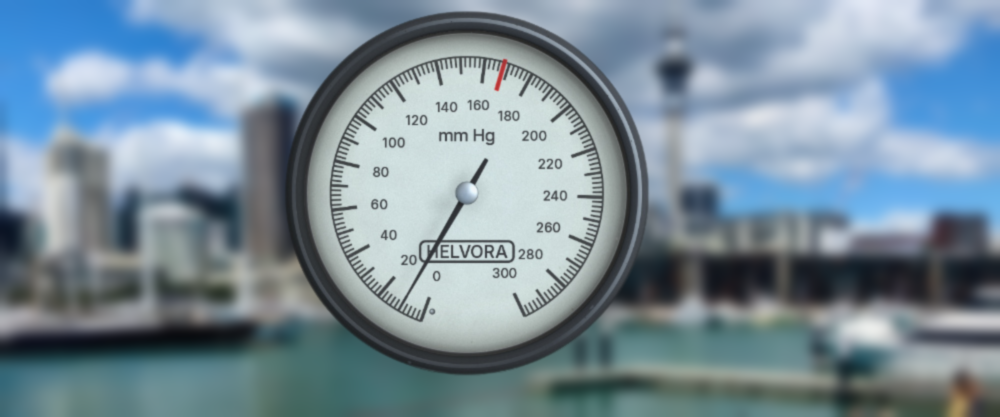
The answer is 10,mmHg
